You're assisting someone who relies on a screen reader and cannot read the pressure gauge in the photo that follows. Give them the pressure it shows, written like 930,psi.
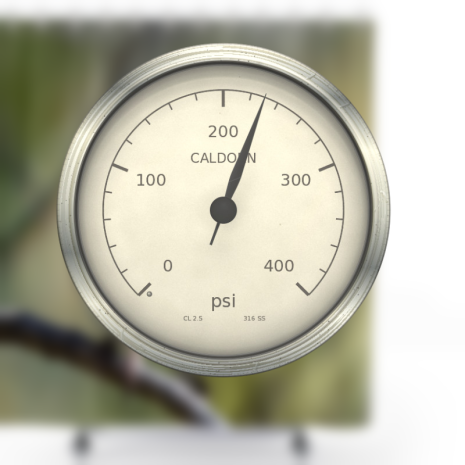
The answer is 230,psi
